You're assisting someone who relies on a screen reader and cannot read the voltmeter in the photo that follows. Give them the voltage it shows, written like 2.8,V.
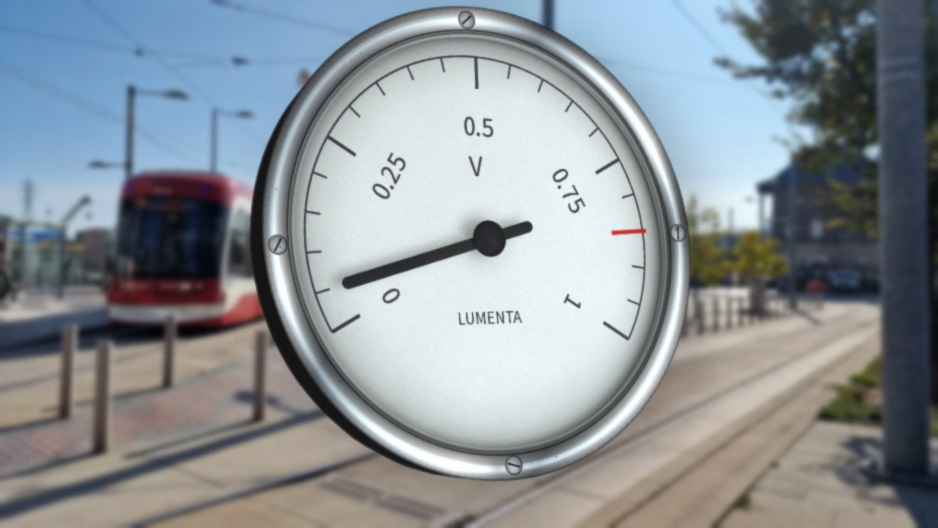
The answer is 0.05,V
